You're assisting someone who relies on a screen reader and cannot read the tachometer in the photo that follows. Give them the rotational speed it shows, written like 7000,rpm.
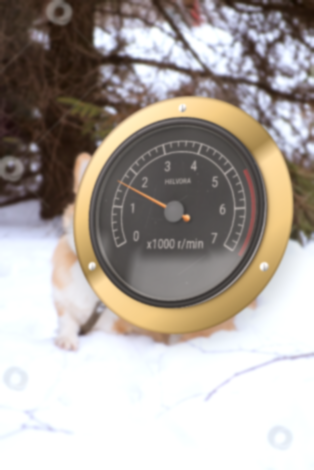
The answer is 1600,rpm
